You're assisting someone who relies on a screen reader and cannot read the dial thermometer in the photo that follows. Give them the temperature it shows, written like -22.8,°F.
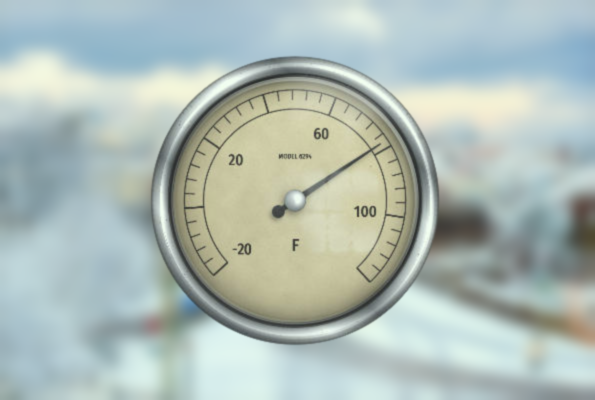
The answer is 78,°F
